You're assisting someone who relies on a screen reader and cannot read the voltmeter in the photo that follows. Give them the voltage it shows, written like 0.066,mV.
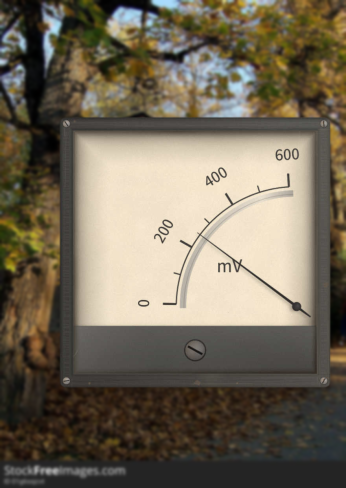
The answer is 250,mV
